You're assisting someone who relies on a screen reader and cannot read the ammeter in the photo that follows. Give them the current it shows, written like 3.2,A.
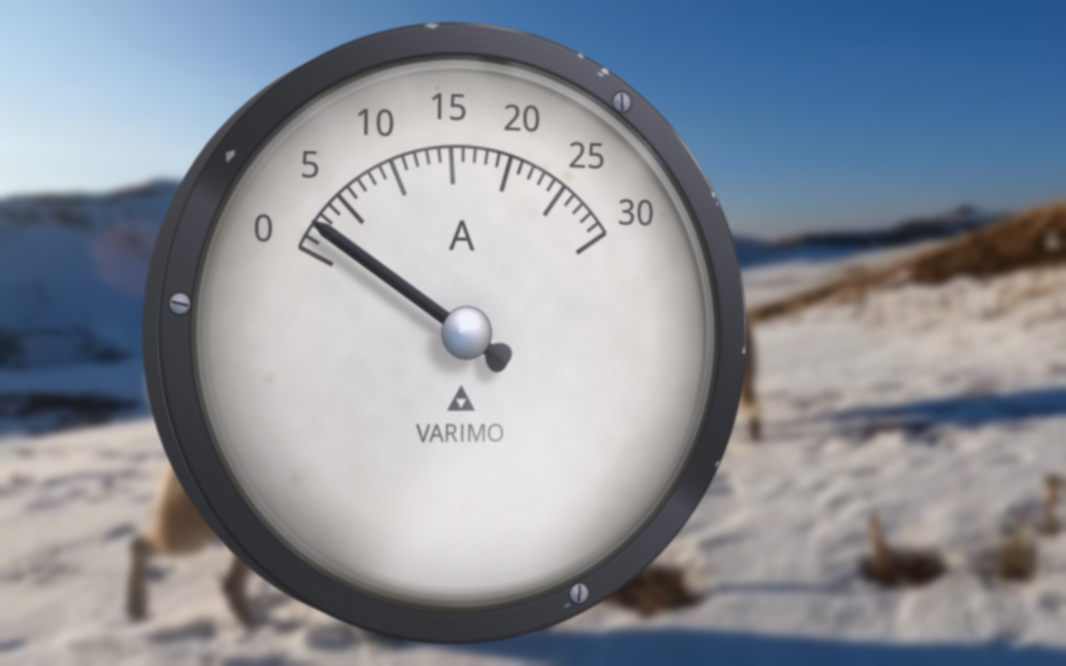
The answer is 2,A
